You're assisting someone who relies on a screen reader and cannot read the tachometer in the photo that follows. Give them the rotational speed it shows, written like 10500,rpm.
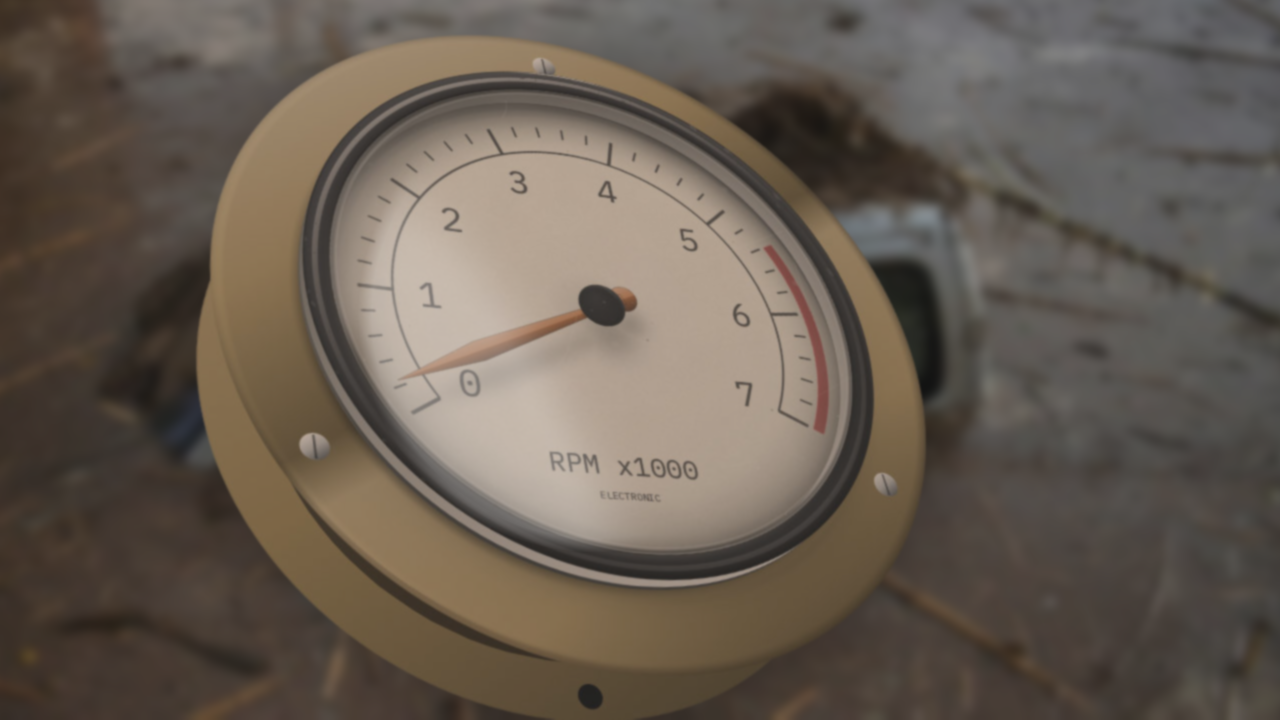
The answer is 200,rpm
